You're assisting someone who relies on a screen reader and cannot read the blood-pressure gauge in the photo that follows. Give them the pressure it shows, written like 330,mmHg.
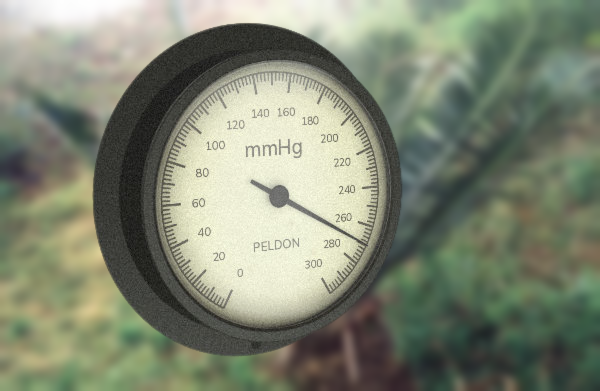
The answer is 270,mmHg
